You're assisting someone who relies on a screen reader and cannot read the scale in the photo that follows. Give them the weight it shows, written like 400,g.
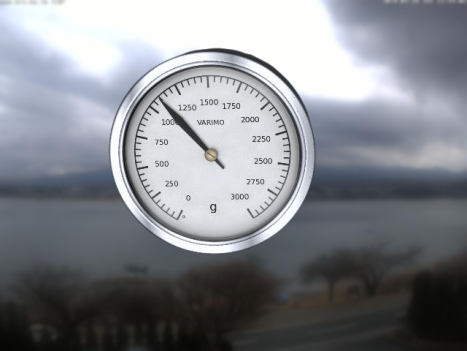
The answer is 1100,g
